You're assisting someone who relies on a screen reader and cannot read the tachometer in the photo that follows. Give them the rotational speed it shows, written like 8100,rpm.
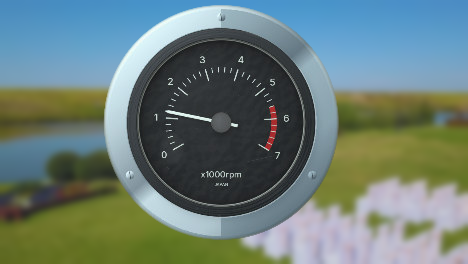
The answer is 1200,rpm
